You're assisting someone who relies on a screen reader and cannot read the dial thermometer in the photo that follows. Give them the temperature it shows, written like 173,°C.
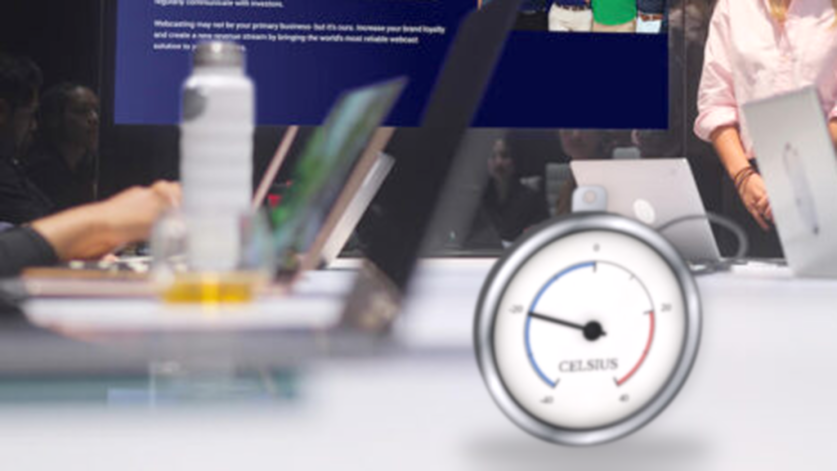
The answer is -20,°C
